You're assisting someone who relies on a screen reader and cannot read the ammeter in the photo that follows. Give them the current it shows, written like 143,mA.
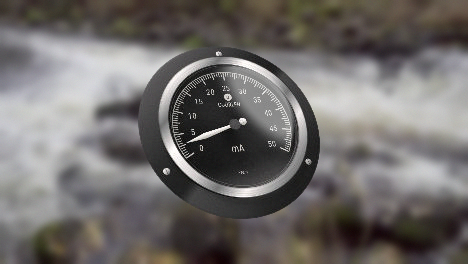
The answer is 2.5,mA
